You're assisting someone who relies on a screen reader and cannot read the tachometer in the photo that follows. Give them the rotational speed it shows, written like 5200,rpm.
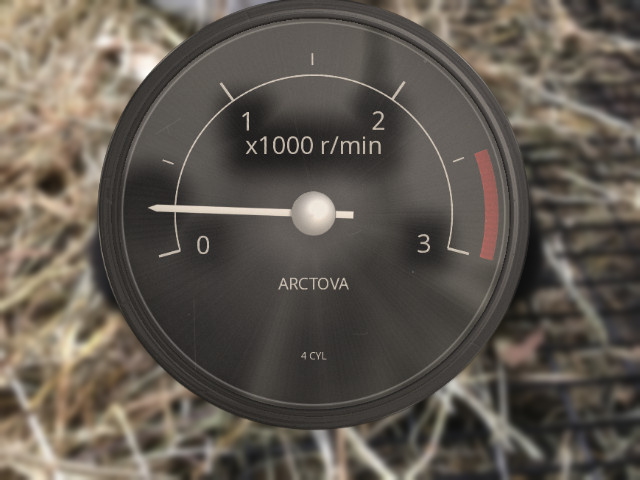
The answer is 250,rpm
